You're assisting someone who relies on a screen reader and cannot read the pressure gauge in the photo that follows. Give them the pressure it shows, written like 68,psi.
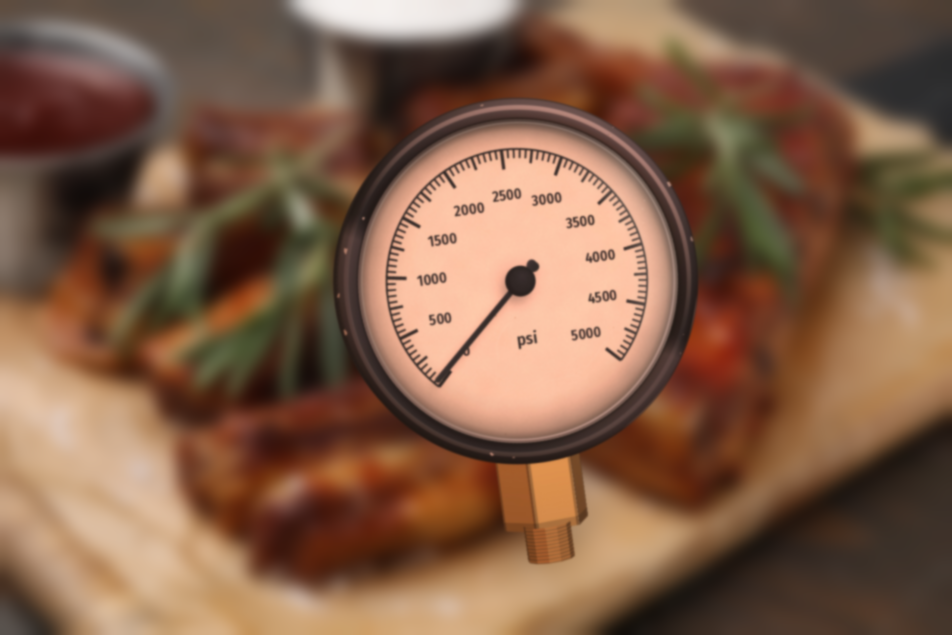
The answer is 50,psi
